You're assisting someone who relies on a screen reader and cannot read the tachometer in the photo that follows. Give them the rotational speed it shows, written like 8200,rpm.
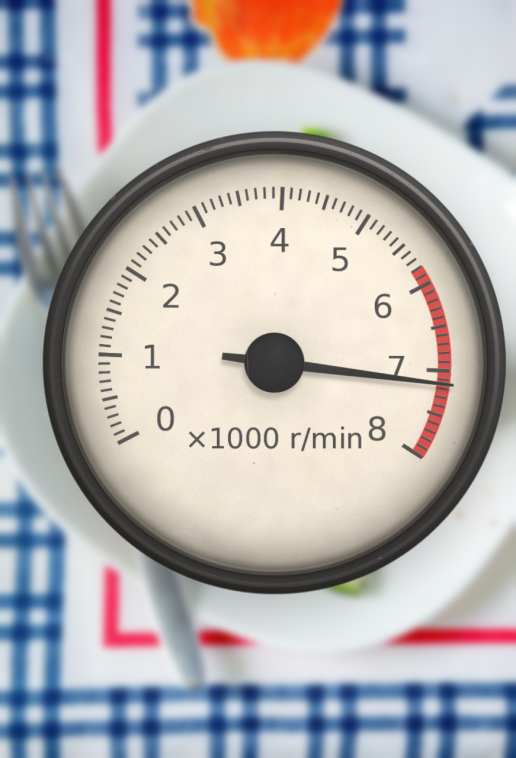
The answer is 7150,rpm
